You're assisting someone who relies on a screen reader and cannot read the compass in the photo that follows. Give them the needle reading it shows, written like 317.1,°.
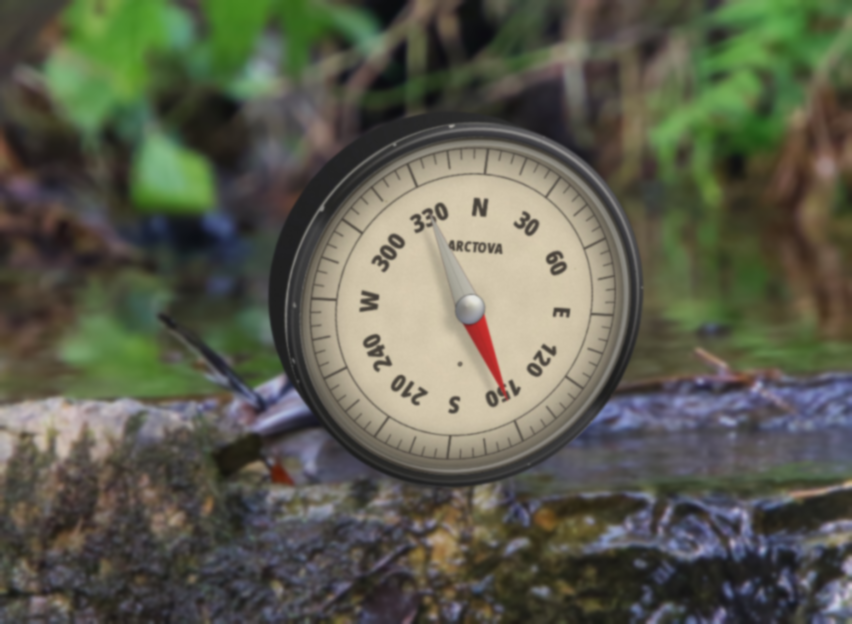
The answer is 150,°
